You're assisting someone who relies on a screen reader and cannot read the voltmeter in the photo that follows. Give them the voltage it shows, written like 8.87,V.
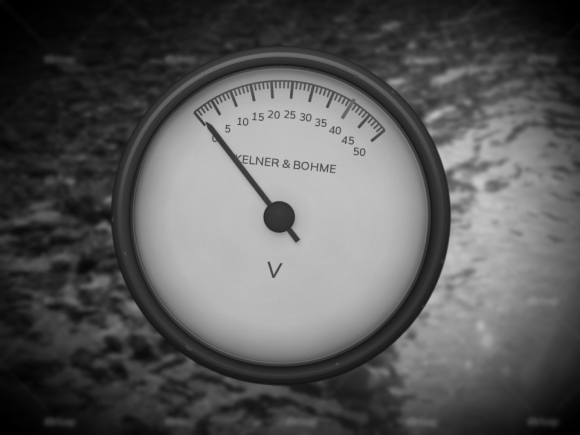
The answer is 1,V
